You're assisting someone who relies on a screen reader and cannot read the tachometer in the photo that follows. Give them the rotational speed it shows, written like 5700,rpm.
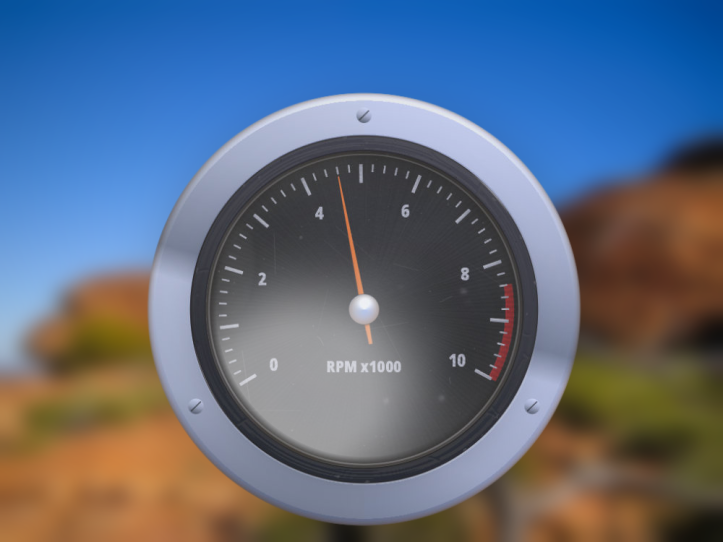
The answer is 4600,rpm
